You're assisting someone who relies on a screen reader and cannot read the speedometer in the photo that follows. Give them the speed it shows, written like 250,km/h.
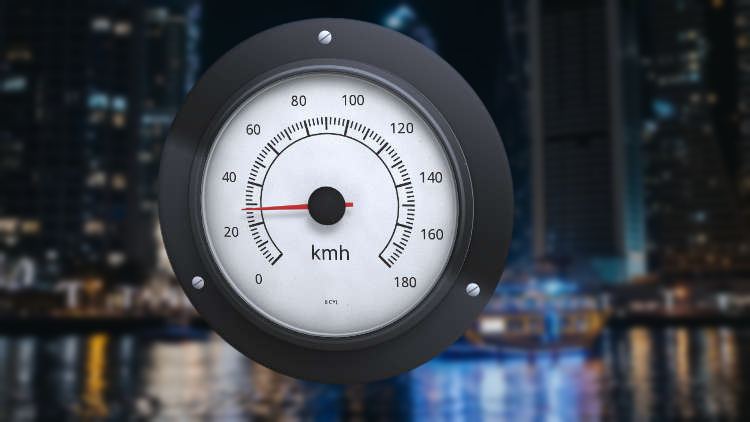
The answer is 28,km/h
